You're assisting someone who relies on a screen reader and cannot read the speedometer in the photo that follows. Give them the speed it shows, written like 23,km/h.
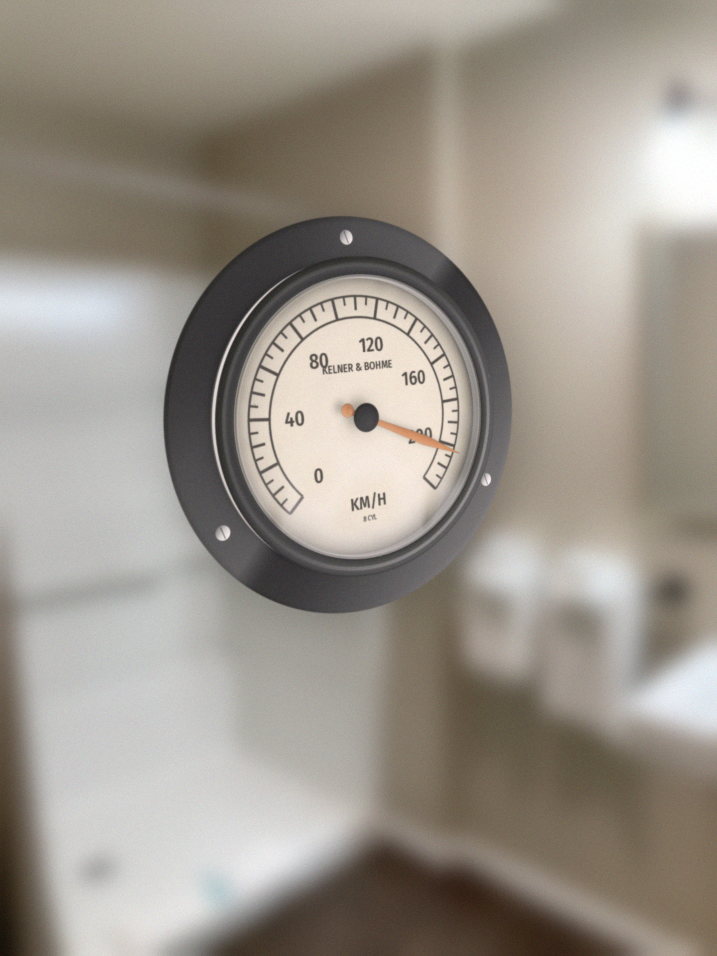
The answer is 202.5,km/h
